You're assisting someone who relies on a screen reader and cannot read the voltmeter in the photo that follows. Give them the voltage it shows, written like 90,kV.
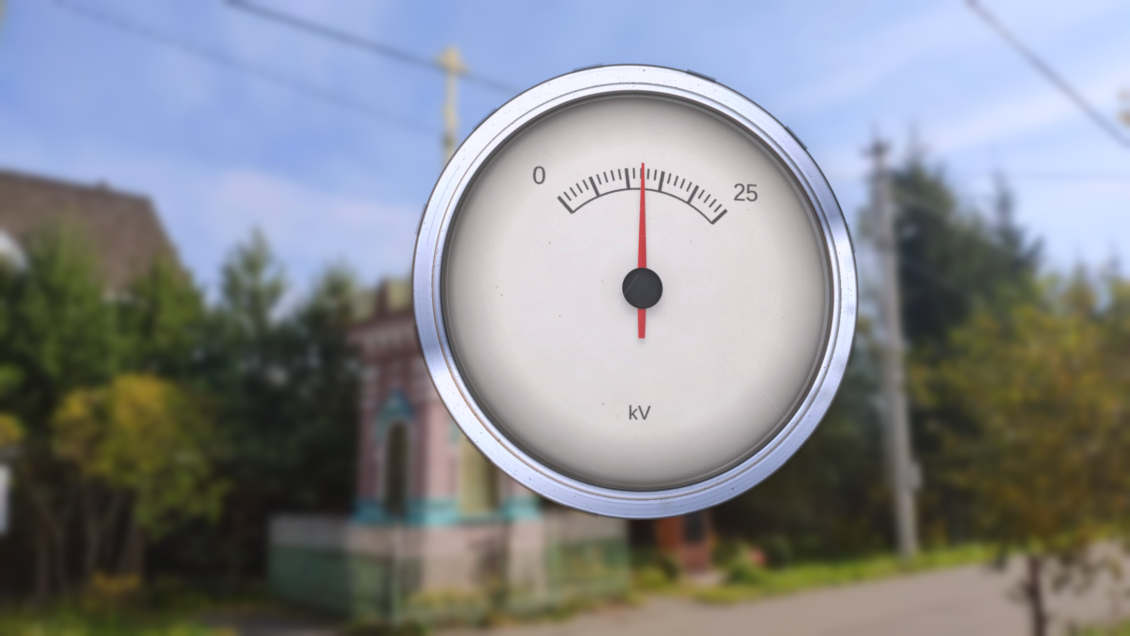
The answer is 12,kV
